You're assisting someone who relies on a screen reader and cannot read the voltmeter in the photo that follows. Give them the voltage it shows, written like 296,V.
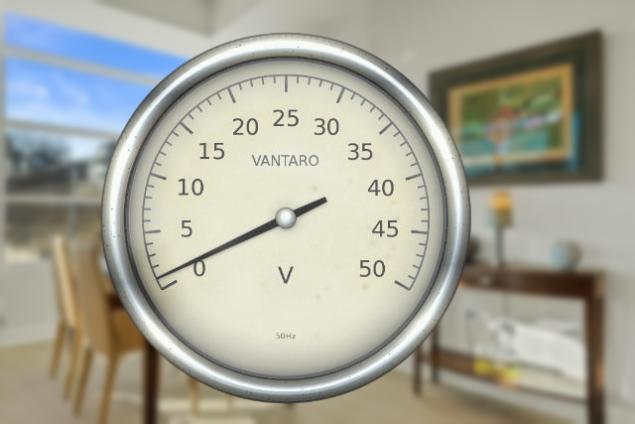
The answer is 1,V
